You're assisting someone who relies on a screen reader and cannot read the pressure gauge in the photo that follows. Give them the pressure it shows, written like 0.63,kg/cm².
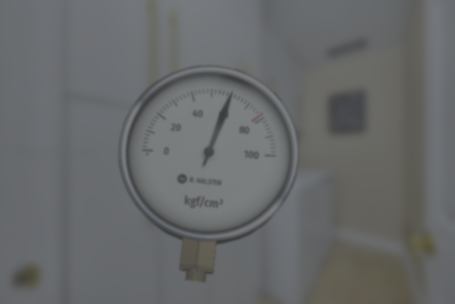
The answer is 60,kg/cm²
